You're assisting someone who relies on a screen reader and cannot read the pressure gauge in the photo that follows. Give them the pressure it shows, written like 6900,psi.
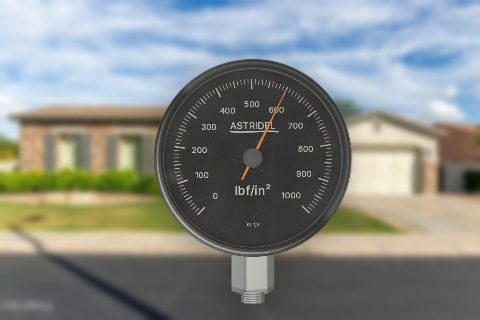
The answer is 600,psi
